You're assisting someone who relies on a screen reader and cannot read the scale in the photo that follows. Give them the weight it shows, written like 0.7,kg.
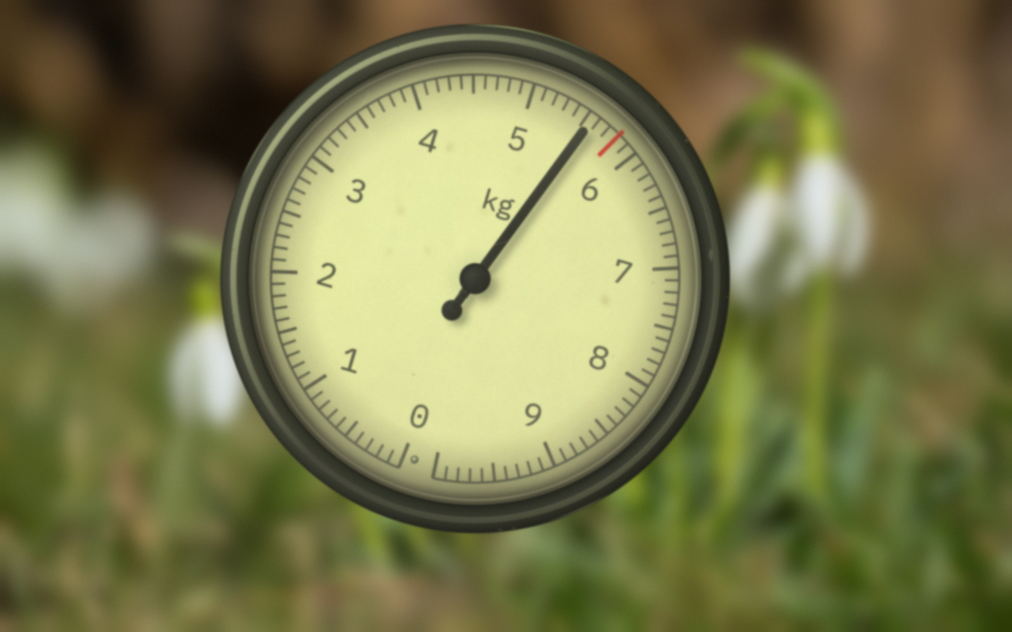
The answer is 5.55,kg
